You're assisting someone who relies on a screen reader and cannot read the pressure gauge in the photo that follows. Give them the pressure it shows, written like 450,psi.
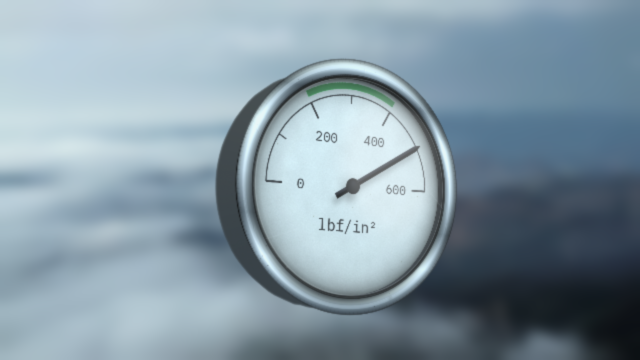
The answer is 500,psi
